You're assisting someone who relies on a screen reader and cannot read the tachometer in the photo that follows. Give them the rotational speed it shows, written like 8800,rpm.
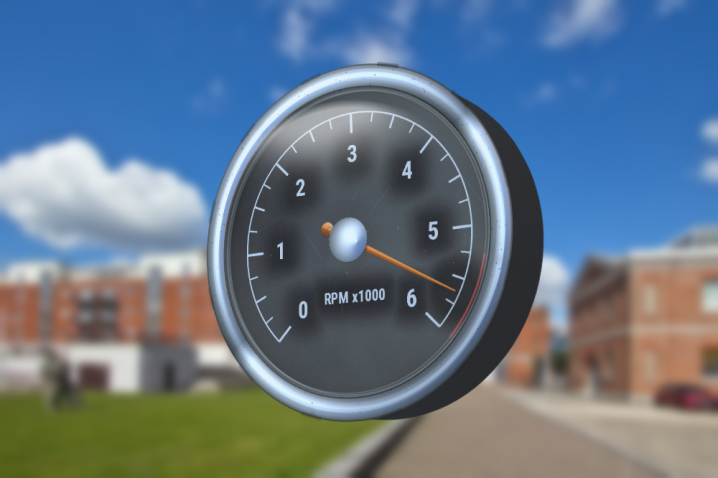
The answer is 5625,rpm
